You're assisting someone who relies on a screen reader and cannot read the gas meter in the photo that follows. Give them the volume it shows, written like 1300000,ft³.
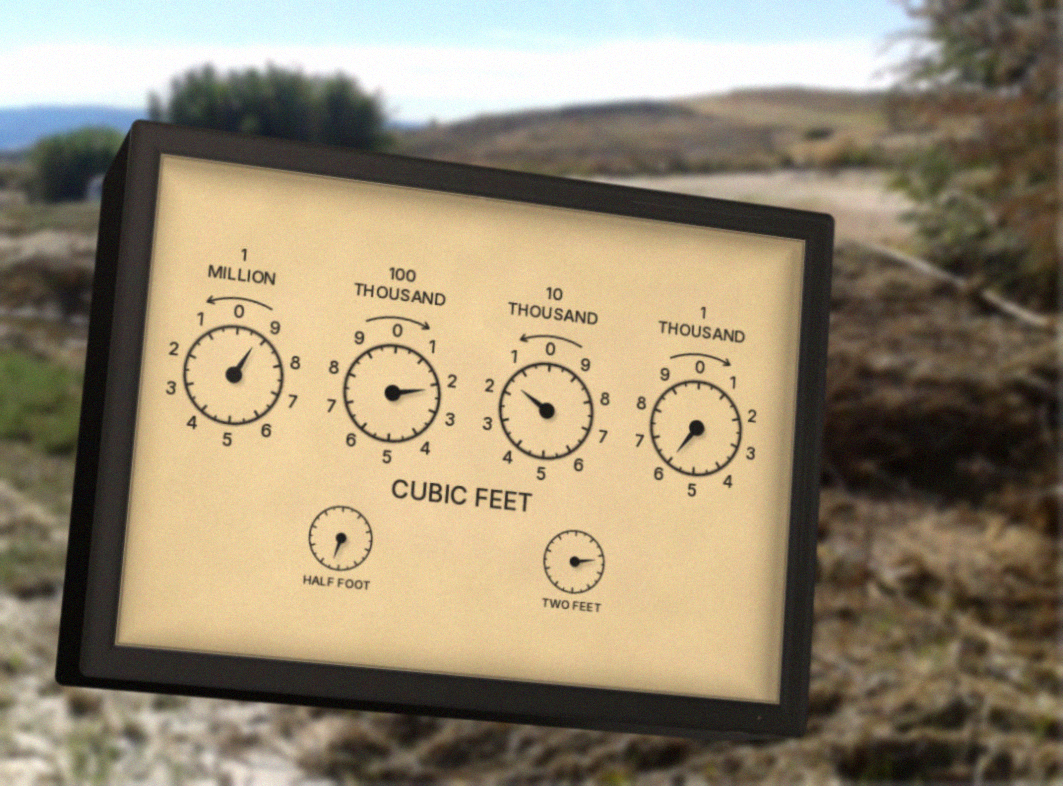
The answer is 921600,ft³
